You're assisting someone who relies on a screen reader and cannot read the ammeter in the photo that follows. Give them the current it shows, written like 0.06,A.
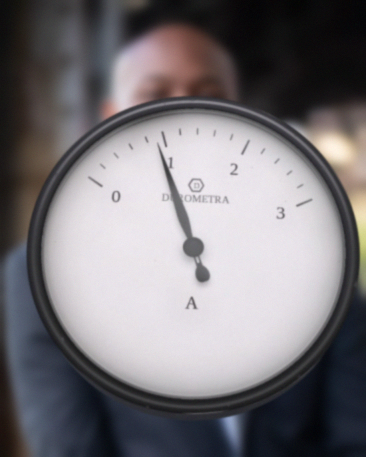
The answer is 0.9,A
